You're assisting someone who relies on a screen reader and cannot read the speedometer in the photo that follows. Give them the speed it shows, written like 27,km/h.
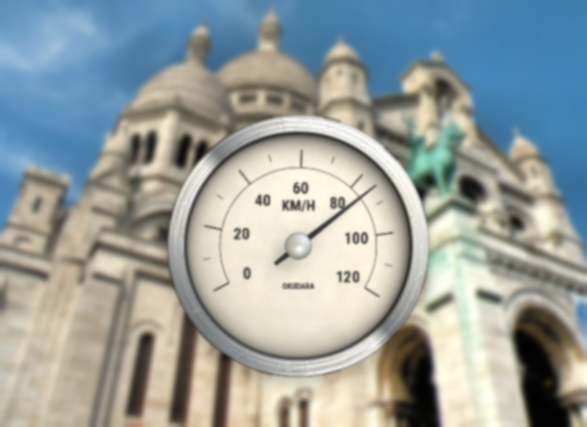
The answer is 85,km/h
